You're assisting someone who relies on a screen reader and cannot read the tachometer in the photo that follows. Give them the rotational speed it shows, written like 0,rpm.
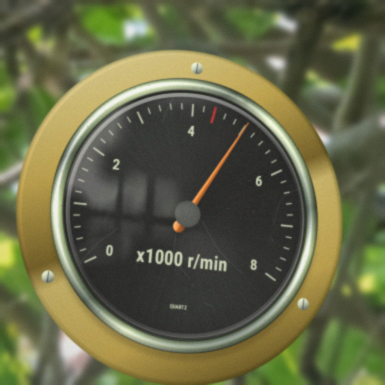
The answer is 5000,rpm
